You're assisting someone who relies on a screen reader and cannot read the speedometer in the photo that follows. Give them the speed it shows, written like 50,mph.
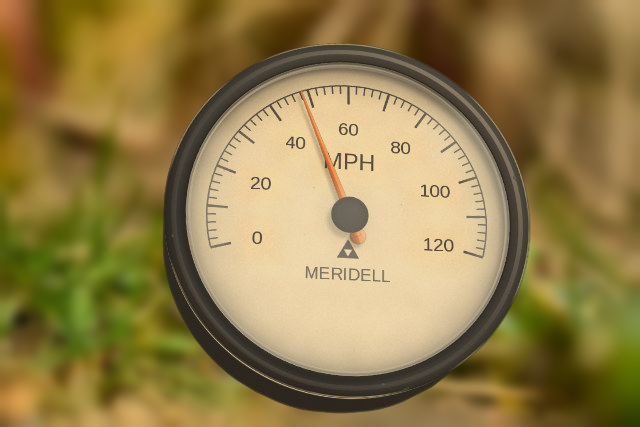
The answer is 48,mph
